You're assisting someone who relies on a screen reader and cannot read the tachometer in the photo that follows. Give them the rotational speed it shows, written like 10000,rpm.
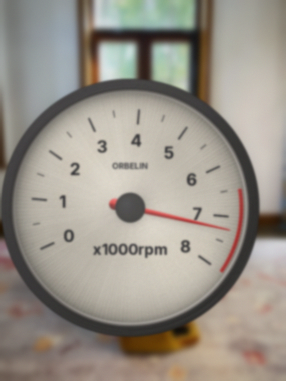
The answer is 7250,rpm
